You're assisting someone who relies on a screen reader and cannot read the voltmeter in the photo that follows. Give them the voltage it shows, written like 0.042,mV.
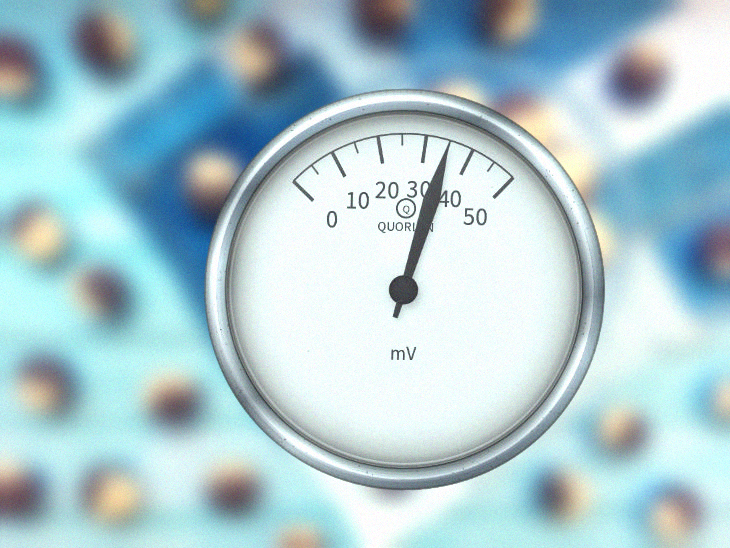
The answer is 35,mV
